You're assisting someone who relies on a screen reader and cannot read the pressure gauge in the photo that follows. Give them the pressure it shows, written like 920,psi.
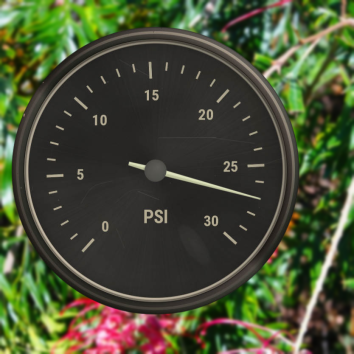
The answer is 27,psi
